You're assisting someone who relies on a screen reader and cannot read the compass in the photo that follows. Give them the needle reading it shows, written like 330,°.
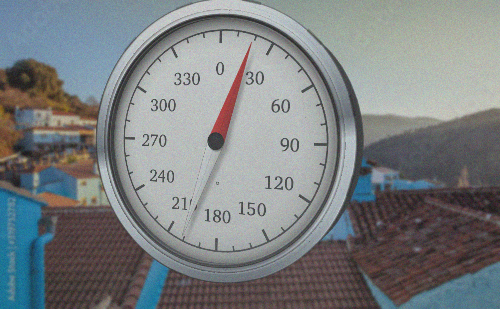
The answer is 20,°
